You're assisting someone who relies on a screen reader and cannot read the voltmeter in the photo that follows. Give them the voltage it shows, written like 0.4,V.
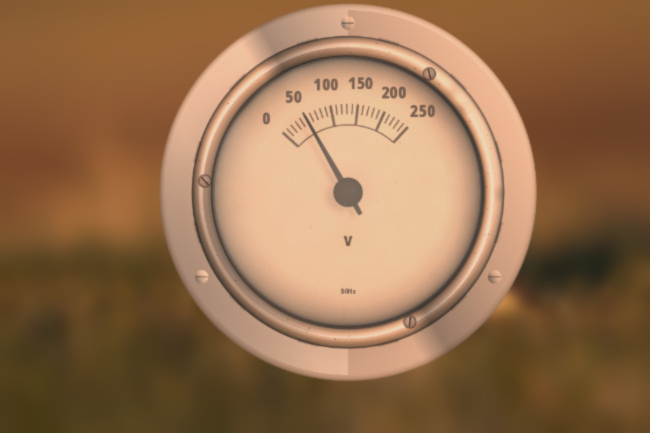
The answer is 50,V
